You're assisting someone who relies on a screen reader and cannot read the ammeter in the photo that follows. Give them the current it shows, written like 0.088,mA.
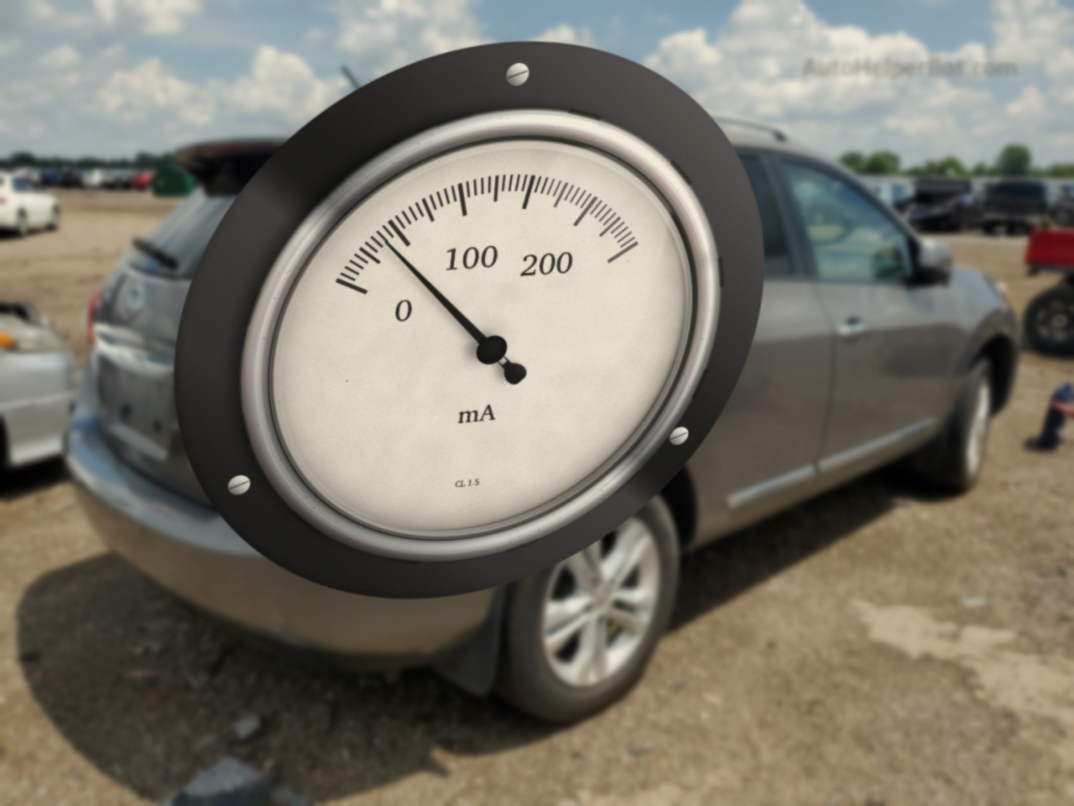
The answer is 40,mA
